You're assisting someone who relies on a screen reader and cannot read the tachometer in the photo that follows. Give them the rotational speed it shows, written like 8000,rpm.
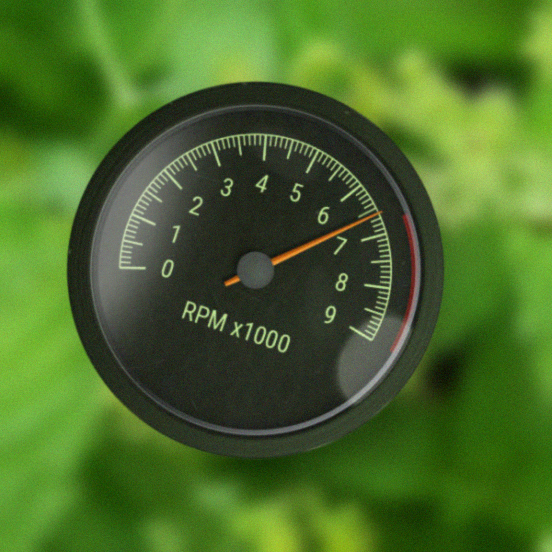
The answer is 6600,rpm
